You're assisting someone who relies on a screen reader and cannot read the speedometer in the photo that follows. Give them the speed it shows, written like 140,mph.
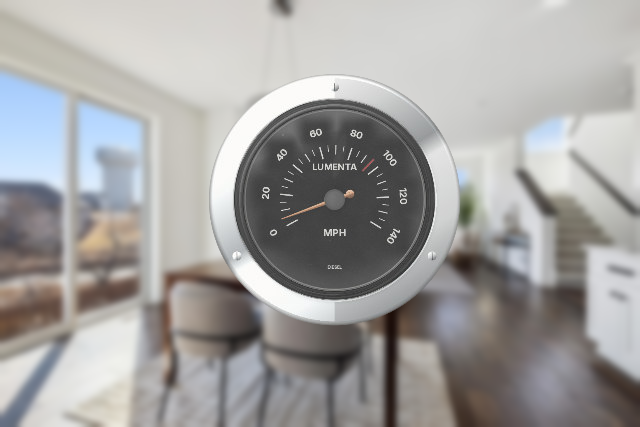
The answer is 5,mph
